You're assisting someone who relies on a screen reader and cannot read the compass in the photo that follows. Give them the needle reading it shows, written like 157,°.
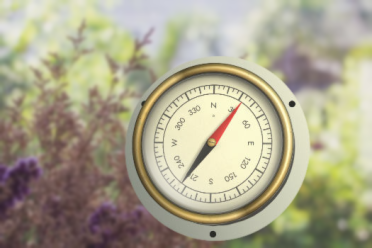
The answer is 35,°
